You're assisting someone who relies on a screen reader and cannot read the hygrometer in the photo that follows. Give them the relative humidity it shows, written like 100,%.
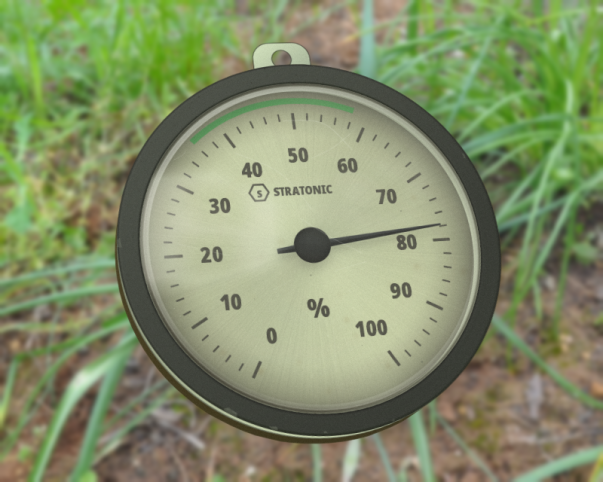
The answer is 78,%
